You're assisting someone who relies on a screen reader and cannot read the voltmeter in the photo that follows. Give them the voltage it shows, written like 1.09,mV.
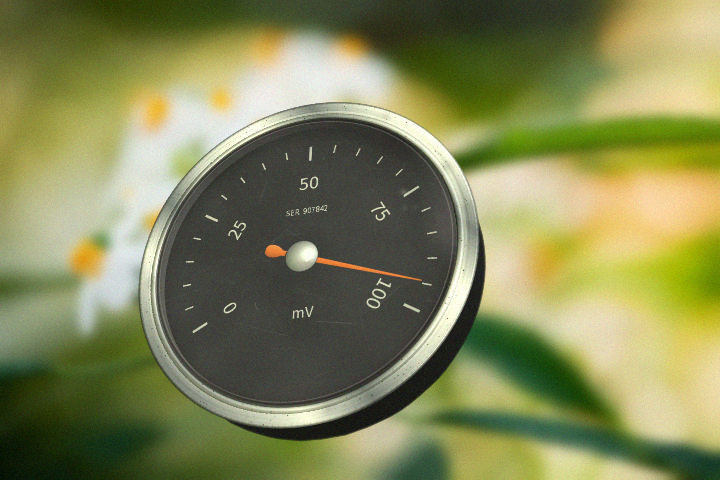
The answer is 95,mV
